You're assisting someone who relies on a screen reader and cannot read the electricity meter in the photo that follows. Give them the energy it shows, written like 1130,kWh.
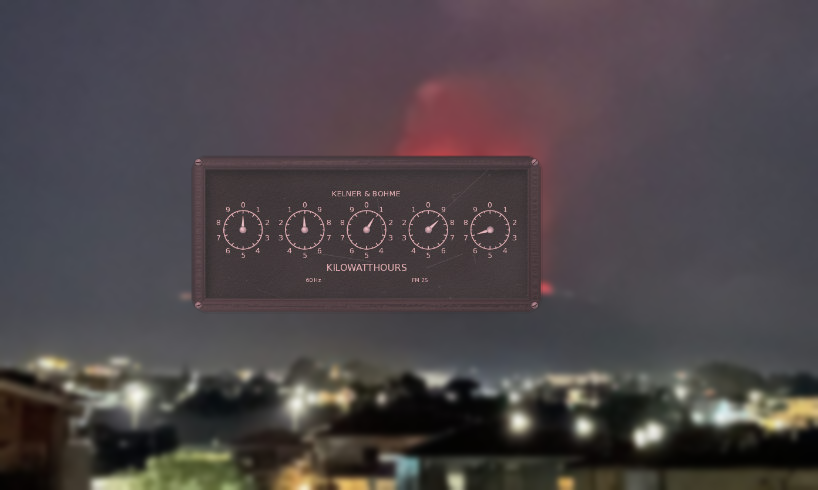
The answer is 87,kWh
